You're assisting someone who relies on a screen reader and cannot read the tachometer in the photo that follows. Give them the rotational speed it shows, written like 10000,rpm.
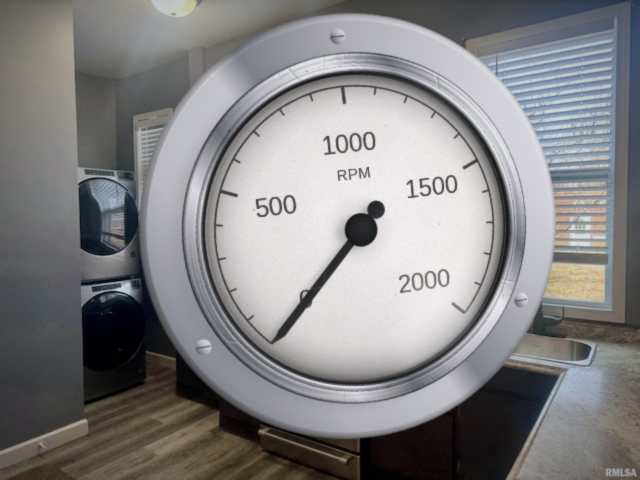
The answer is 0,rpm
